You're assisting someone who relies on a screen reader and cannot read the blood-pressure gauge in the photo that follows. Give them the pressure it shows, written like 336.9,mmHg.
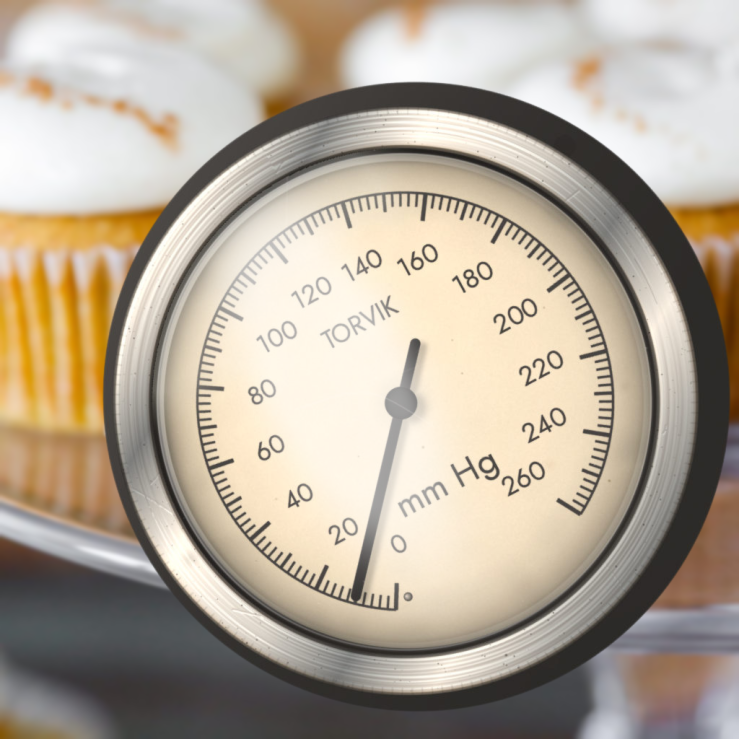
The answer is 10,mmHg
